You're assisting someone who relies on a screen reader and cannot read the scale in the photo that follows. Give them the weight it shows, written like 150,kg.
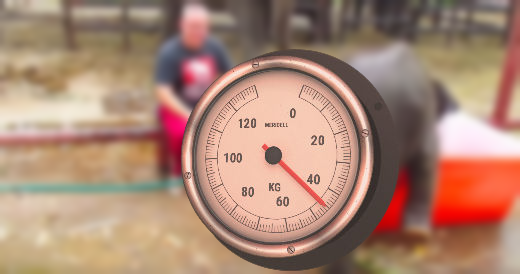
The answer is 45,kg
